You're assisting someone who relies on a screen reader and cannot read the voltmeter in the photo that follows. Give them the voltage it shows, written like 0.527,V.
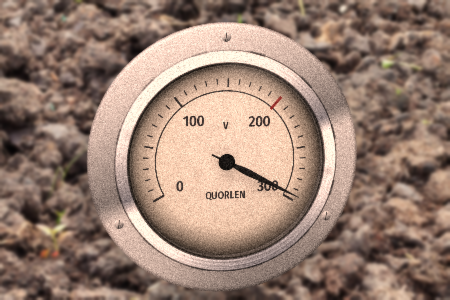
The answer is 295,V
